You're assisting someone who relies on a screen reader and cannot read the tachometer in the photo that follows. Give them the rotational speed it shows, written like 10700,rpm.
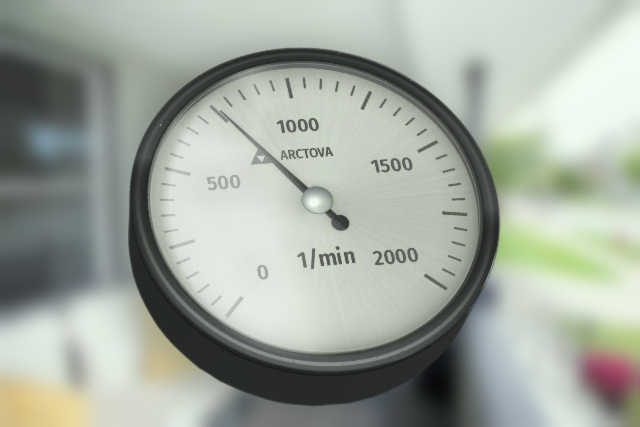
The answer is 750,rpm
